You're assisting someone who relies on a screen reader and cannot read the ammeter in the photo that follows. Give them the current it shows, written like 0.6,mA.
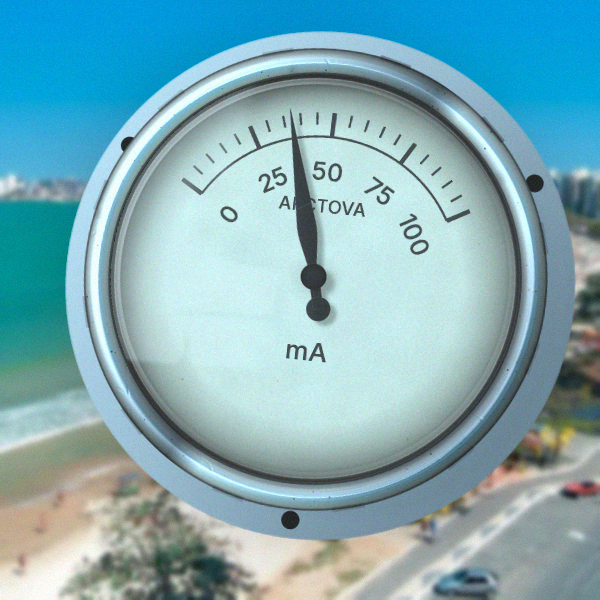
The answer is 37.5,mA
